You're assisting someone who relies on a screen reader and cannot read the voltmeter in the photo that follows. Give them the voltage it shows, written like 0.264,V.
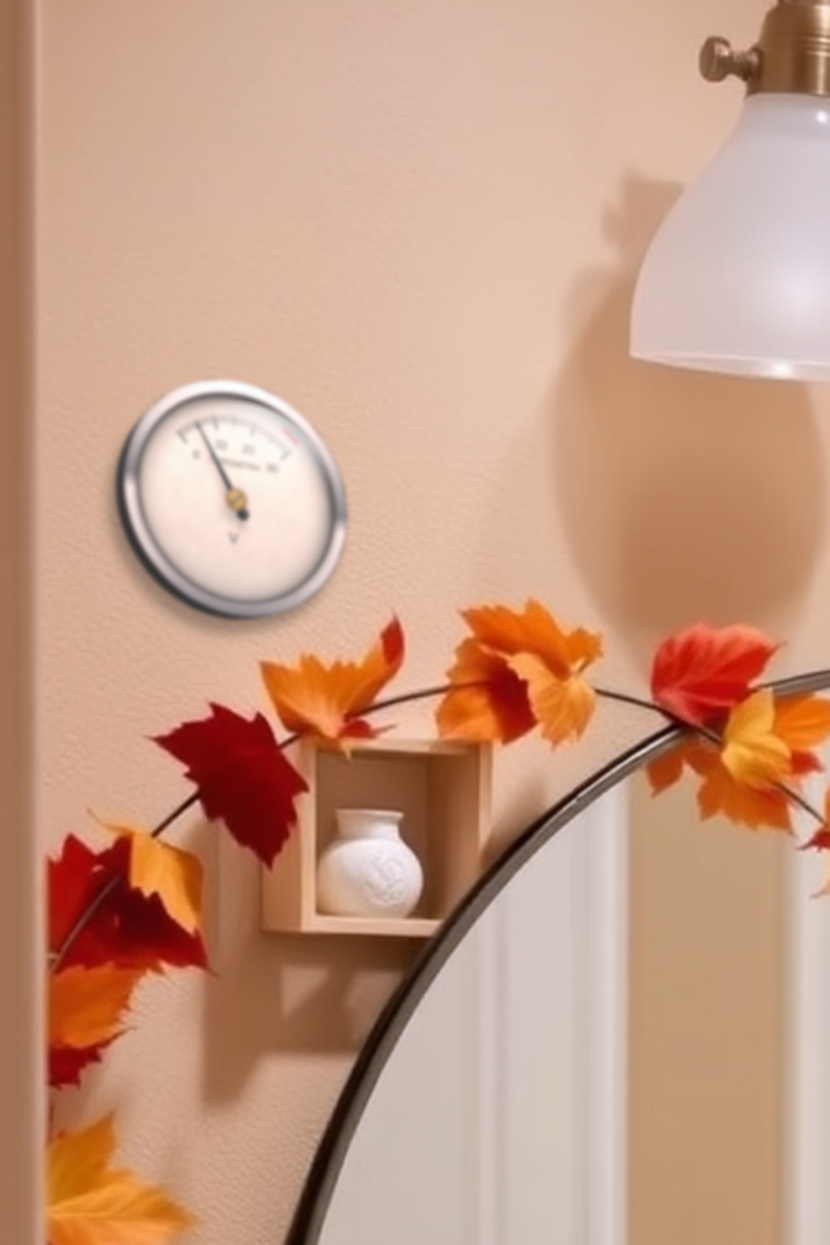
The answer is 5,V
